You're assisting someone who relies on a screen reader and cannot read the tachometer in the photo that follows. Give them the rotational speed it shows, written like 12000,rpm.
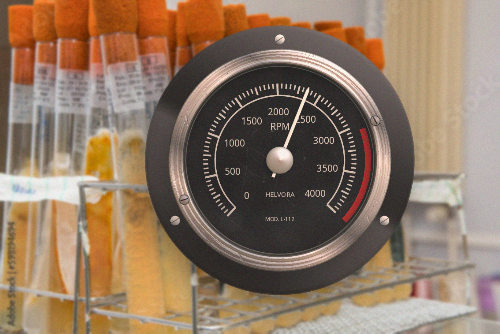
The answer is 2350,rpm
